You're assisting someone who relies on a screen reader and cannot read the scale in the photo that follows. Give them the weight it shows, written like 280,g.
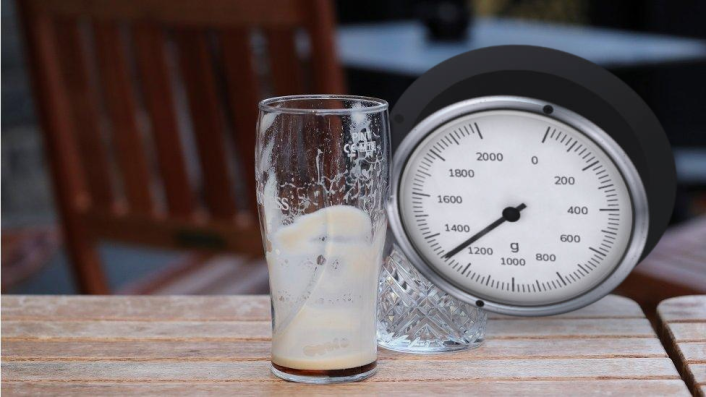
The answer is 1300,g
